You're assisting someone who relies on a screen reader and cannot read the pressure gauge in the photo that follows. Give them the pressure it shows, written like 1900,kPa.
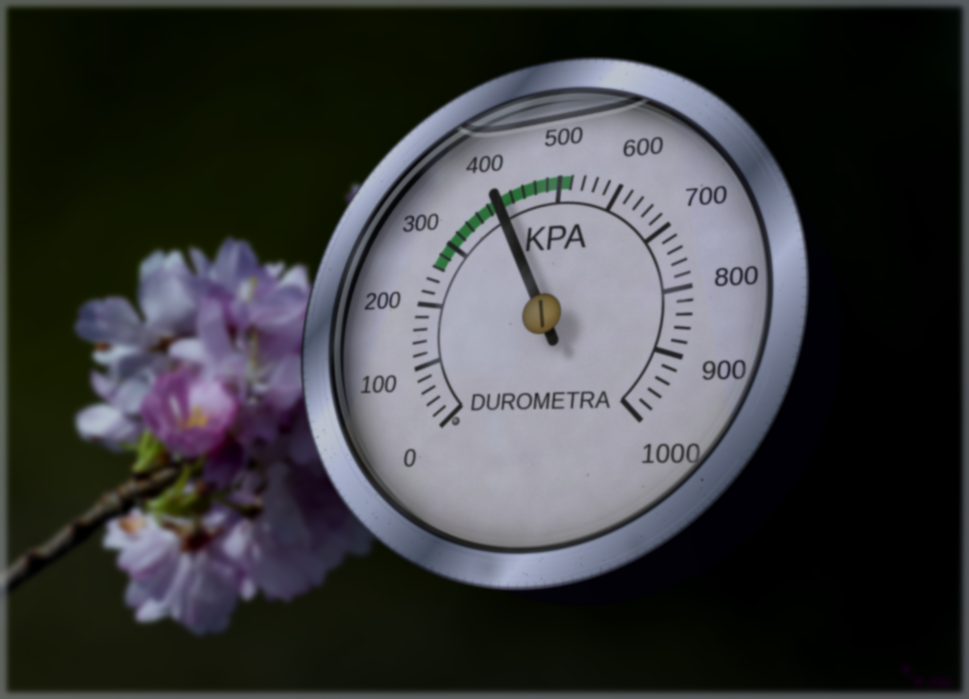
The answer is 400,kPa
